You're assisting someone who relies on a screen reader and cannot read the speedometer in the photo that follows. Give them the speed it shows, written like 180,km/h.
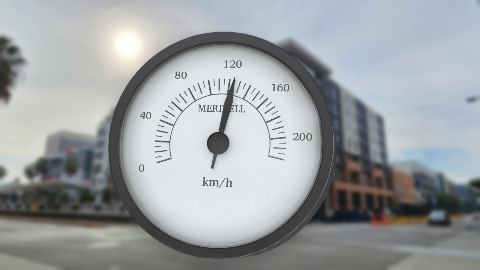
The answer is 125,km/h
